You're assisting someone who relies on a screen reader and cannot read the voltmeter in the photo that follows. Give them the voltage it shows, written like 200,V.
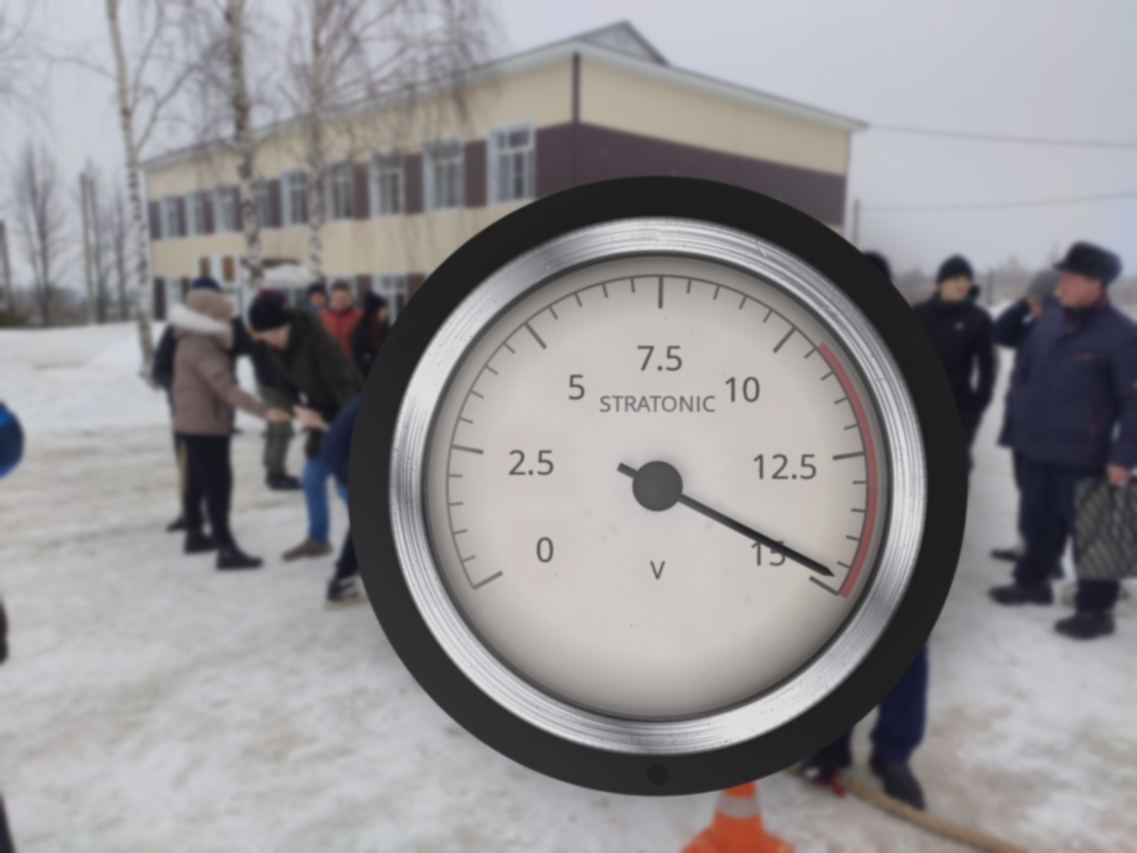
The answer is 14.75,V
